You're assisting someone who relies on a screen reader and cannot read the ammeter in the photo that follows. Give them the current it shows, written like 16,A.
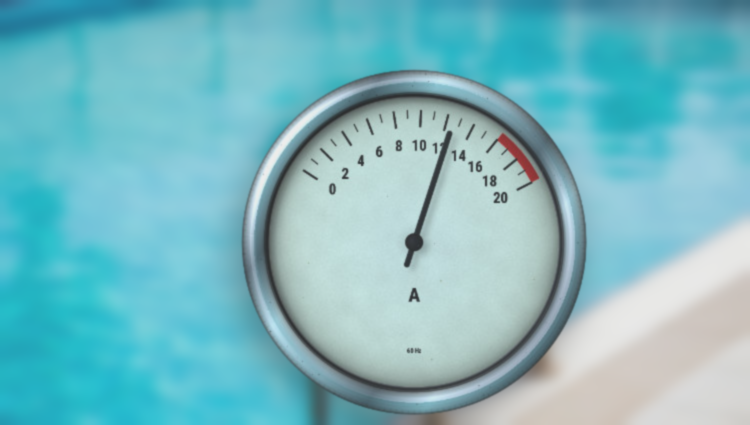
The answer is 12.5,A
